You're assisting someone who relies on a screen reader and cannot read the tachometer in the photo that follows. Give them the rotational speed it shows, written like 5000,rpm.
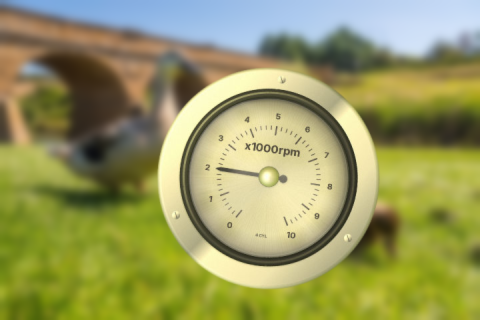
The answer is 2000,rpm
